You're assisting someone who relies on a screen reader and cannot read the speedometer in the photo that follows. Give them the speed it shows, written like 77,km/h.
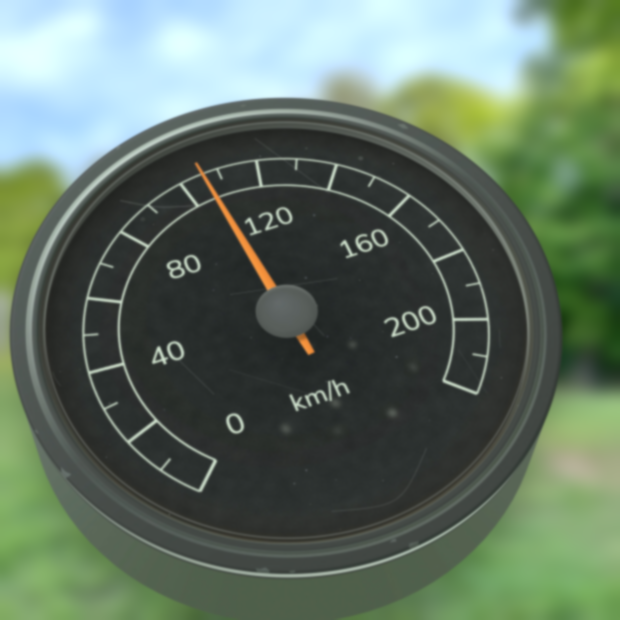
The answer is 105,km/h
